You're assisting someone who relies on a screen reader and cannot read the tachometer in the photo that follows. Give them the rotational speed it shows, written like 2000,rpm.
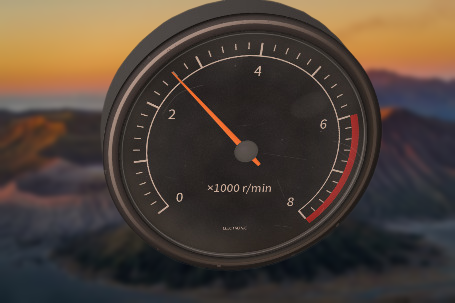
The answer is 2600,rpm
